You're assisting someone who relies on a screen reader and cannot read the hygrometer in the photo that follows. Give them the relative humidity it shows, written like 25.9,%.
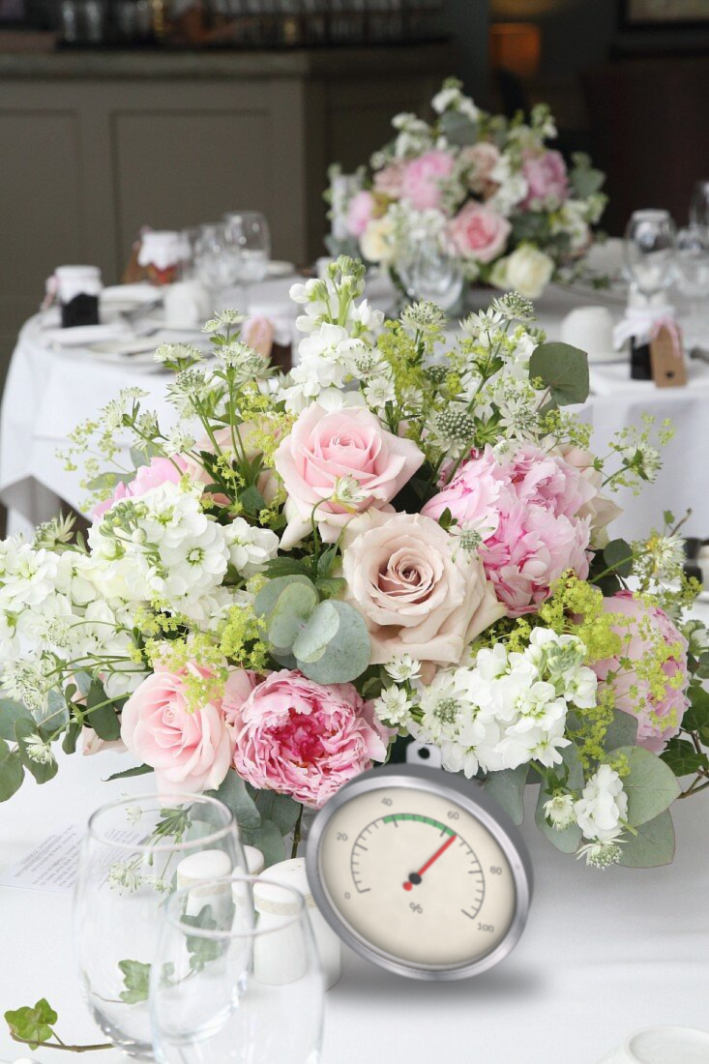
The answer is 64,%
